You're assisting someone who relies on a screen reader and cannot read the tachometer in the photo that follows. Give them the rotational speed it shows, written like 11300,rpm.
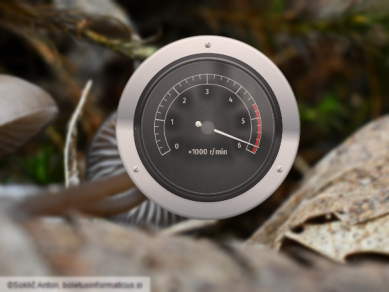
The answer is 5800,rpm
